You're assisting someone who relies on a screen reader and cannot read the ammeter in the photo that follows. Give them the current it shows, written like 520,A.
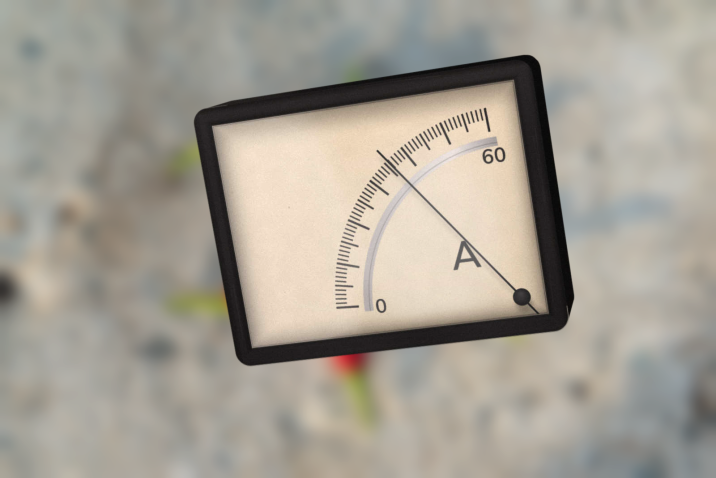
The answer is 36,A
